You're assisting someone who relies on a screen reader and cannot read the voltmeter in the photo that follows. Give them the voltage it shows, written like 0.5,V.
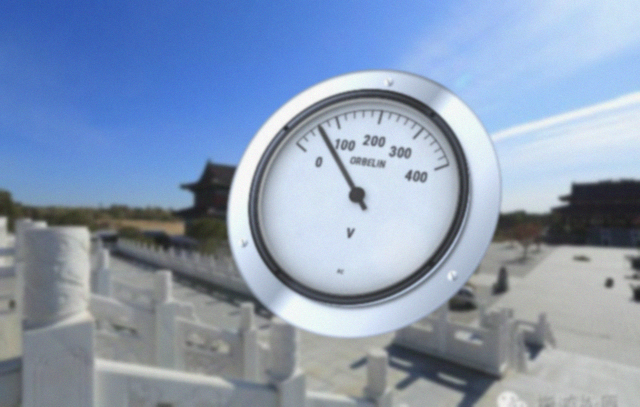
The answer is 60,V
